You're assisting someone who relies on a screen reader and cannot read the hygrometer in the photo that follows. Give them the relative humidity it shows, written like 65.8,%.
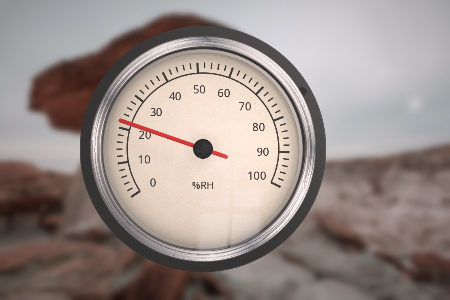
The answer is 22,%
